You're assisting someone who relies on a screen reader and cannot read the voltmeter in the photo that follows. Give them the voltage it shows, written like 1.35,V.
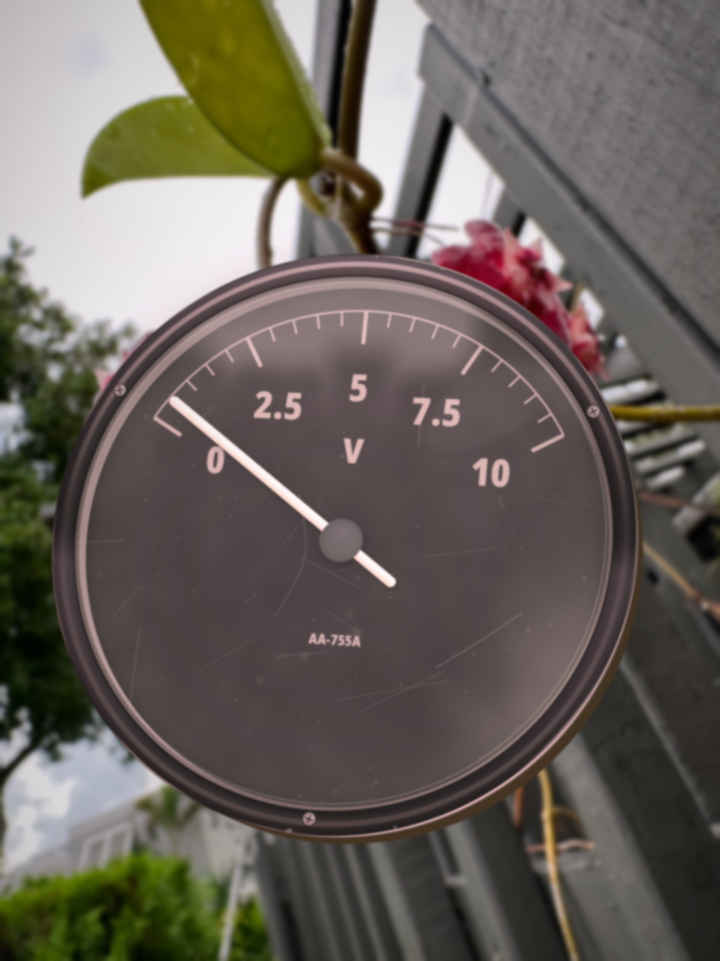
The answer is 0.5,V
